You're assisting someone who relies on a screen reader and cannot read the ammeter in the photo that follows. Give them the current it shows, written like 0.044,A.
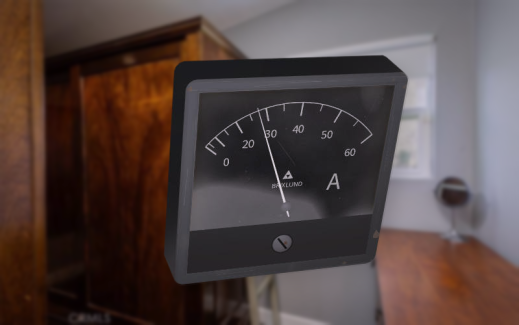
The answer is 27.5,A
